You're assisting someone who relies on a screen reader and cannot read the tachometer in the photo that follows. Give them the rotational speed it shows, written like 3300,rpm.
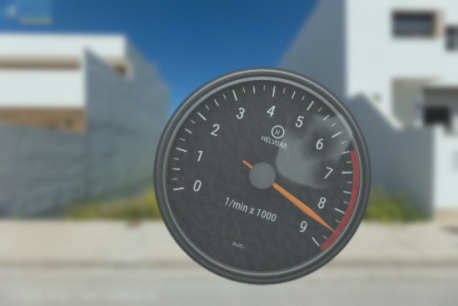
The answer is 8500,rpm
